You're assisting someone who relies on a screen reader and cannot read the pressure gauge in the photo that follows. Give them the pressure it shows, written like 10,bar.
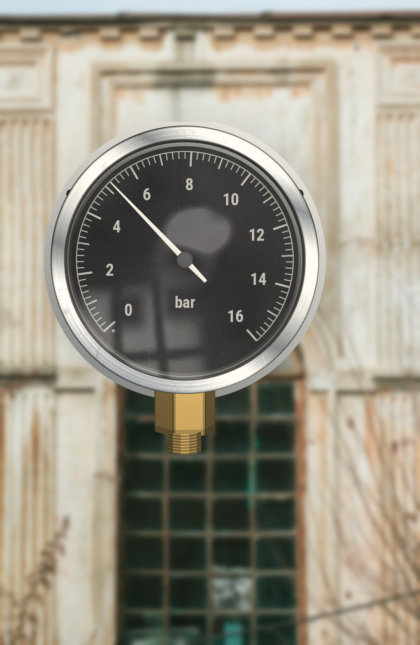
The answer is 5.2,bar
